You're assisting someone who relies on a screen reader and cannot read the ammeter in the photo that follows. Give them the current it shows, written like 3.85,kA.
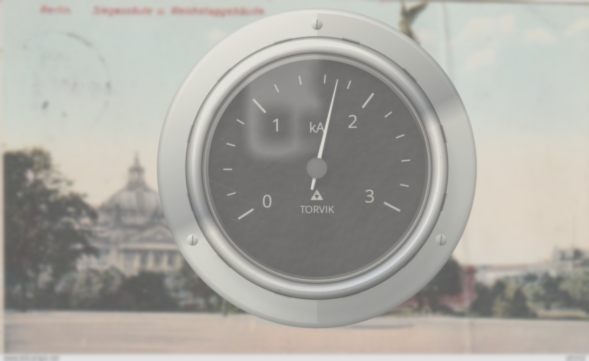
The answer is 1.7,kA
